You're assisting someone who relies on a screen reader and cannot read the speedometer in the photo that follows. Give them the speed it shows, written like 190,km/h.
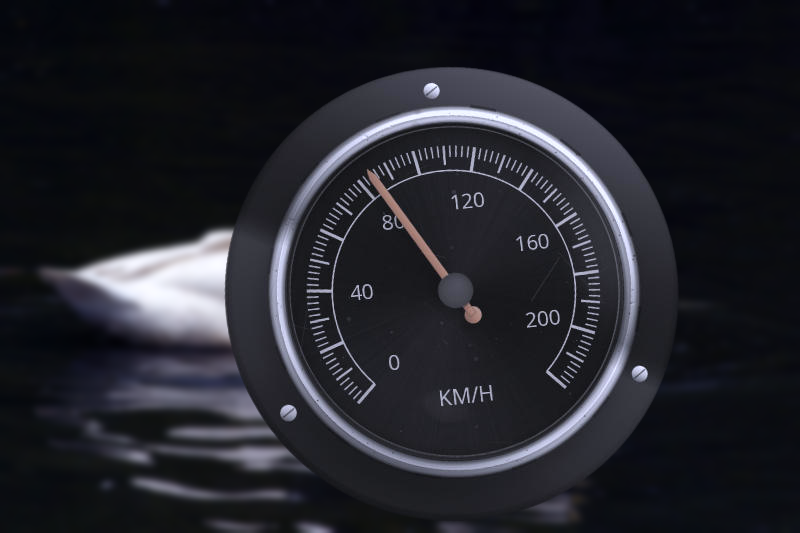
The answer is 84,km/h
